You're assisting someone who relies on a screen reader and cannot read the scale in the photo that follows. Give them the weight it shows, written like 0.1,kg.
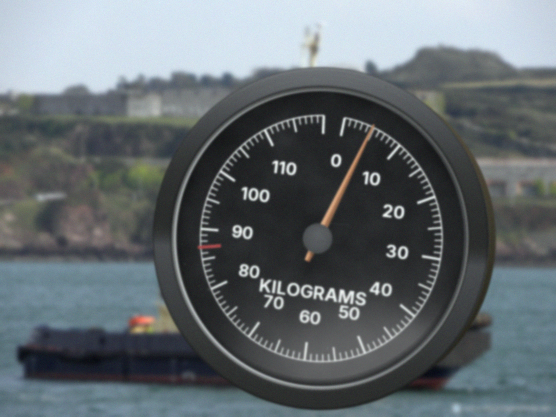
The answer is 5,kg
